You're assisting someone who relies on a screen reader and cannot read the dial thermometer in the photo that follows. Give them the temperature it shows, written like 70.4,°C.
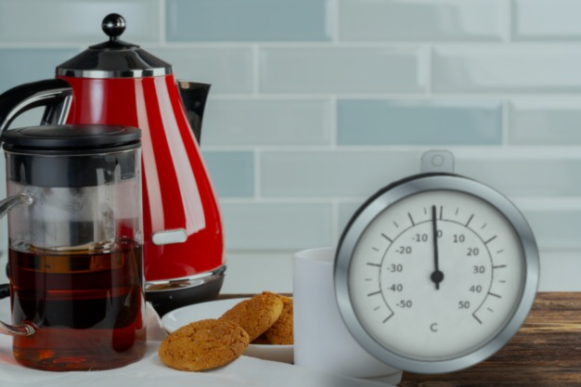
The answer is -2.5,°C
